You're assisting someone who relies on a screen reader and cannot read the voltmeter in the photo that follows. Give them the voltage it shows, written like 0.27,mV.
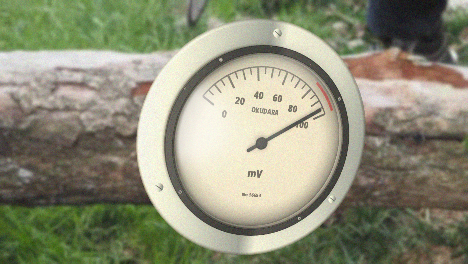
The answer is 95,mV
